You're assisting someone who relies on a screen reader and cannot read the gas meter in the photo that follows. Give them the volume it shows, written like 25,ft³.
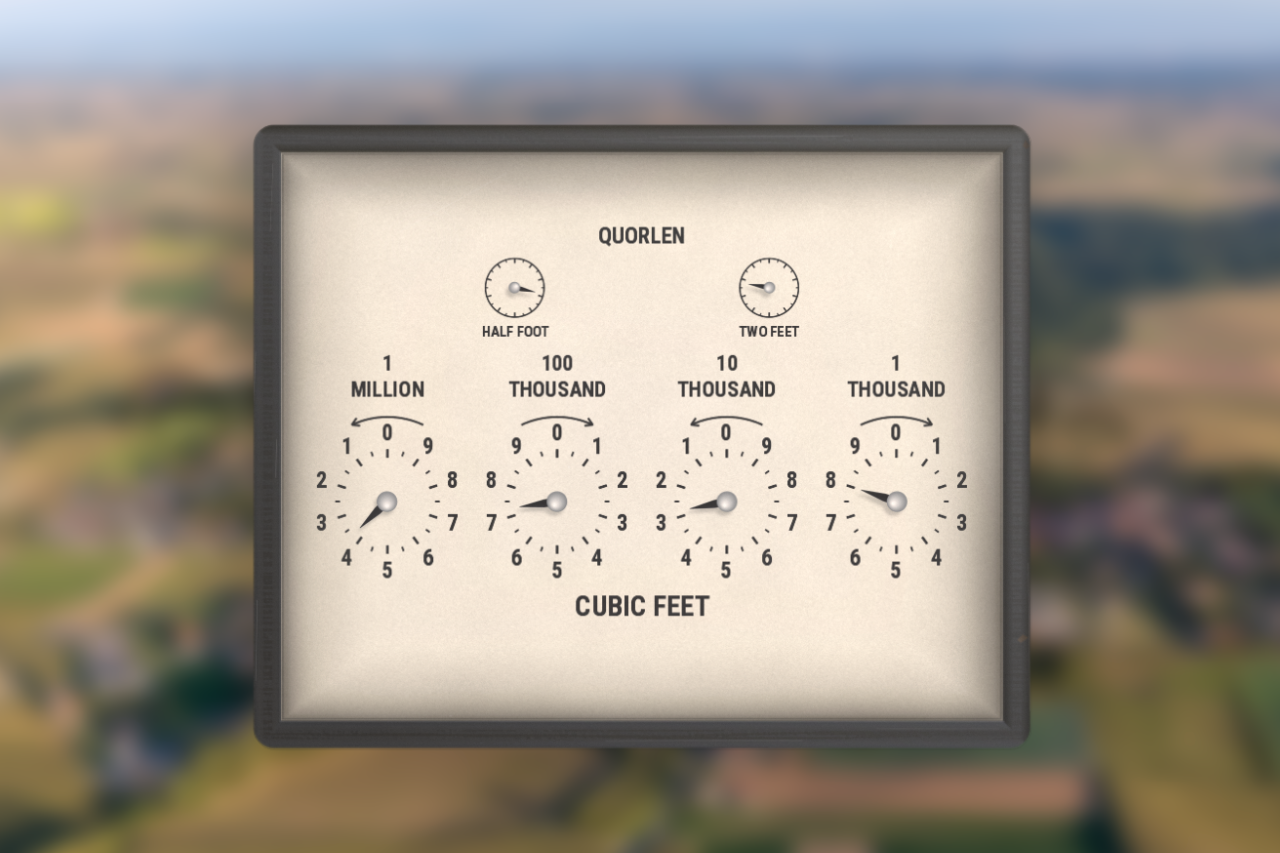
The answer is 372800,ft³
